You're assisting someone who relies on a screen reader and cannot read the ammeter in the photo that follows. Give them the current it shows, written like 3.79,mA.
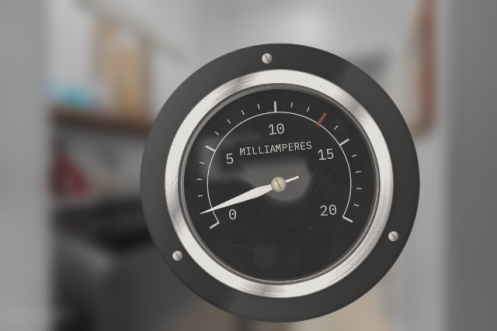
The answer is 1,mA
